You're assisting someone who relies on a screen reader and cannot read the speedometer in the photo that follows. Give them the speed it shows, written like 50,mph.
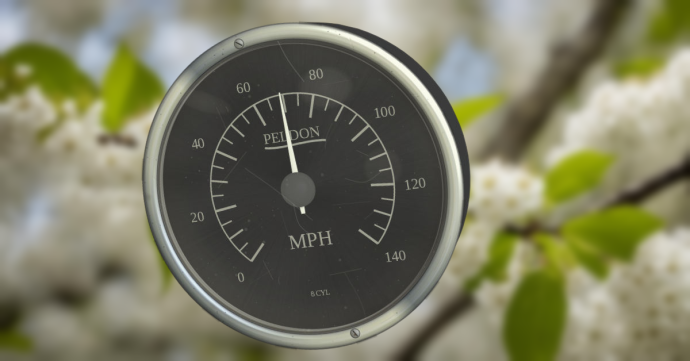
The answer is 70,mph
